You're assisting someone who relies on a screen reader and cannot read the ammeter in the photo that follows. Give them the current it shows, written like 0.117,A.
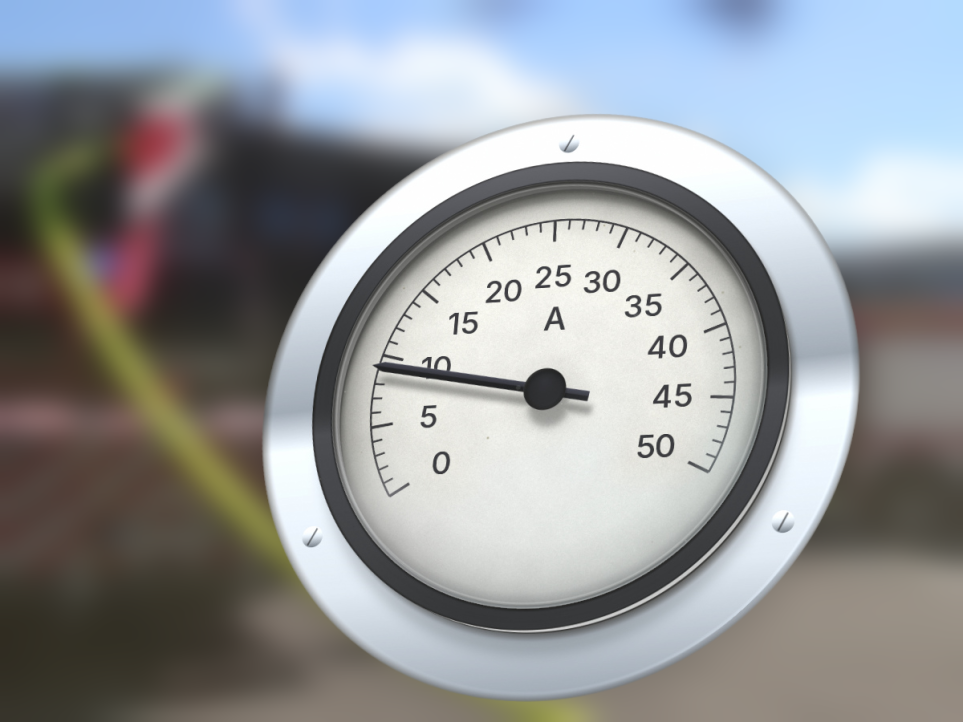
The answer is 9,A
